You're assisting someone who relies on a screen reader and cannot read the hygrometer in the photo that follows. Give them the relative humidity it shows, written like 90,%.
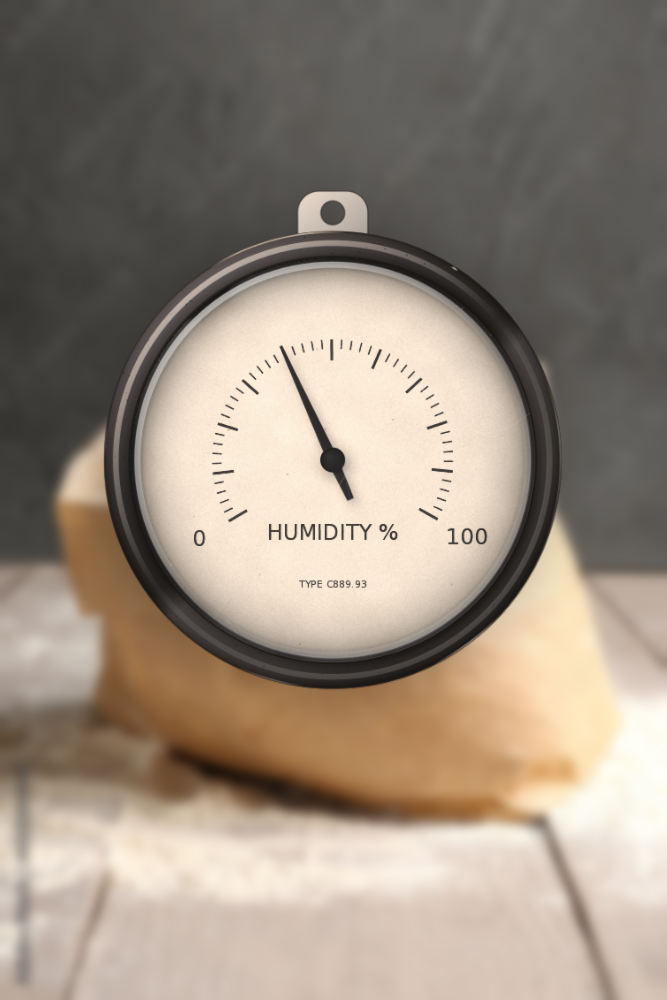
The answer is 40,%
